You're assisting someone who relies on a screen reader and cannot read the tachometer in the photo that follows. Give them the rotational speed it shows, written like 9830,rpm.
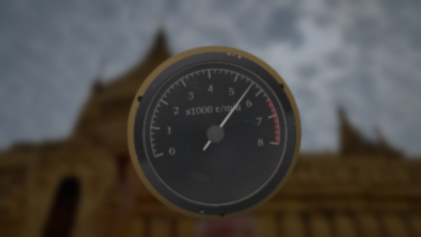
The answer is 5600,rpm
